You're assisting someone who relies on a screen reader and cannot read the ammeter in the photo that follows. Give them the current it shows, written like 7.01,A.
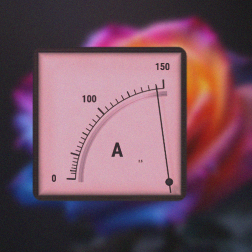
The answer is 145,A
